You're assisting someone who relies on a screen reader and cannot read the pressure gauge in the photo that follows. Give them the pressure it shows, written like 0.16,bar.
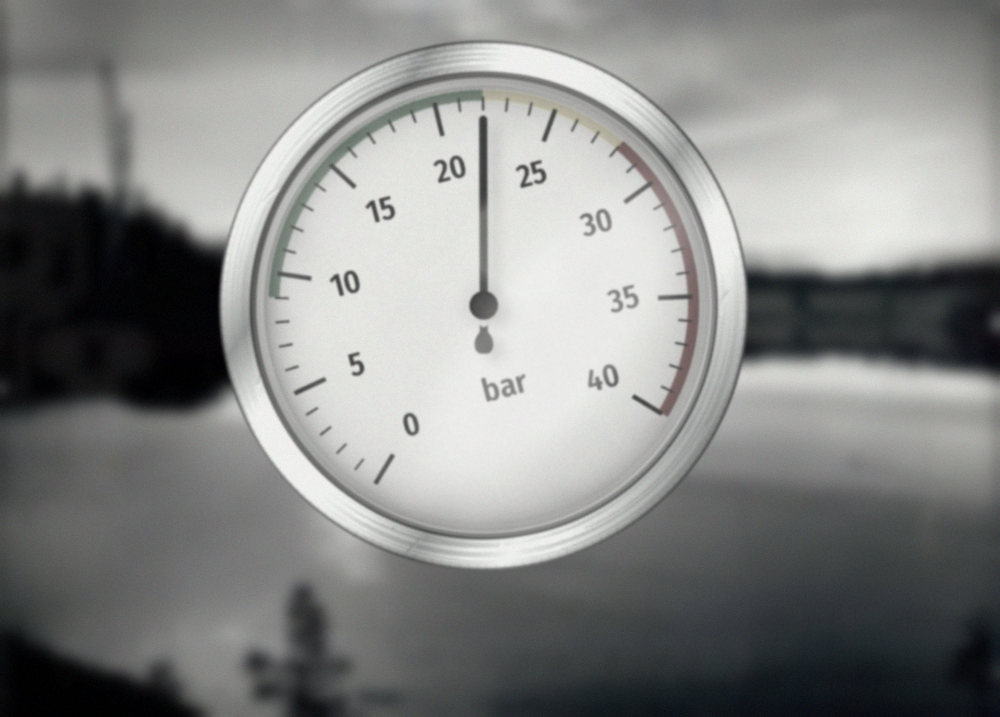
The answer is 22,bar
